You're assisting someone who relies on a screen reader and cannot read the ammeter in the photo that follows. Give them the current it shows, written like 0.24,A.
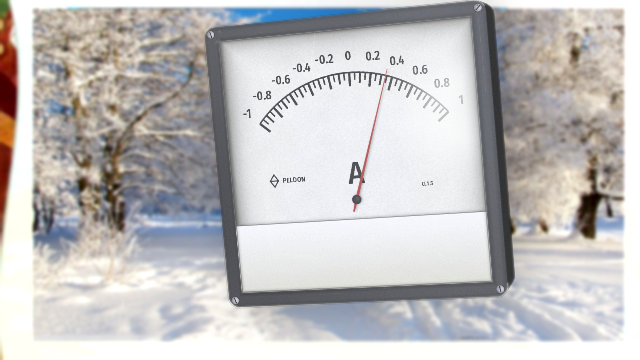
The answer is 0.35,A
